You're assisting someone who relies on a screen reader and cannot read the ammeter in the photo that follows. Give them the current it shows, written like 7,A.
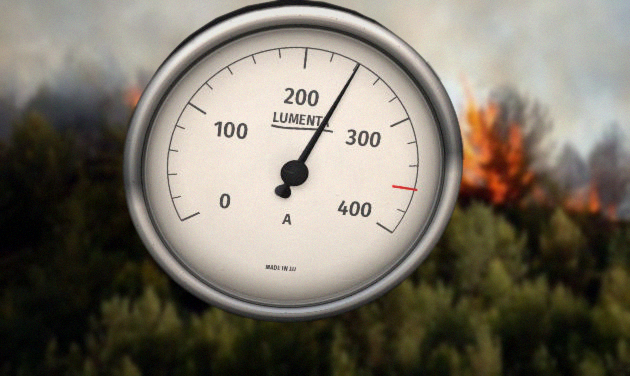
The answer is 240,A
